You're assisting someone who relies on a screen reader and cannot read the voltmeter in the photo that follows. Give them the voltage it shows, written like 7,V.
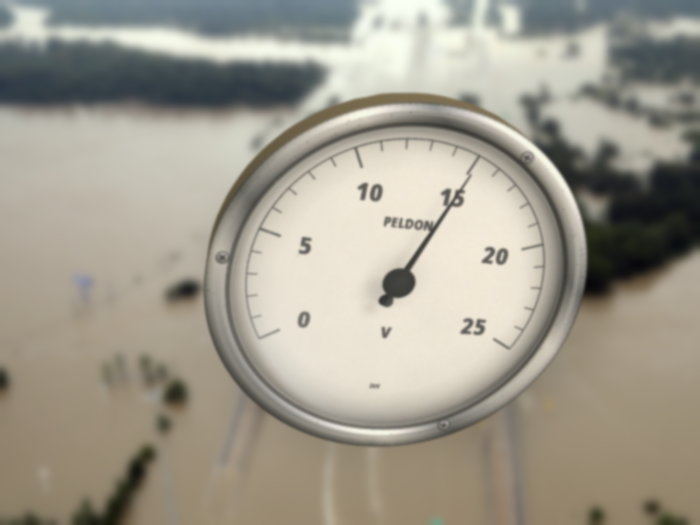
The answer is 15,V
